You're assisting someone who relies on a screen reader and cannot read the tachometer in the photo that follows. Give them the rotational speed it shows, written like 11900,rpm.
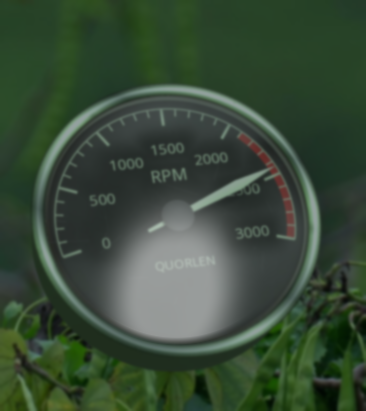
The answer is 2450,rpm
